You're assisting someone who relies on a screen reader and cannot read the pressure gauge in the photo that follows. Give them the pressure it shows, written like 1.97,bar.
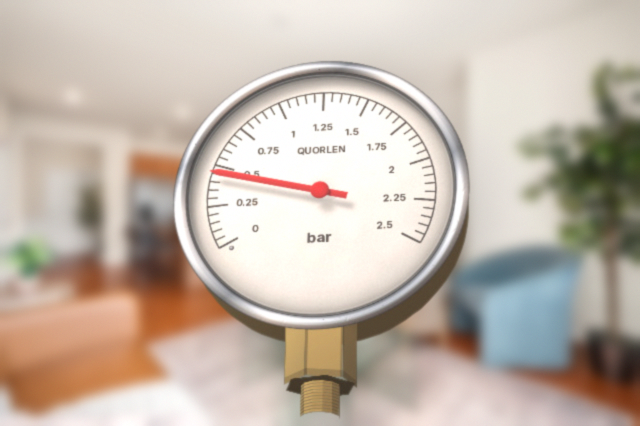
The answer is 0.45,bar
